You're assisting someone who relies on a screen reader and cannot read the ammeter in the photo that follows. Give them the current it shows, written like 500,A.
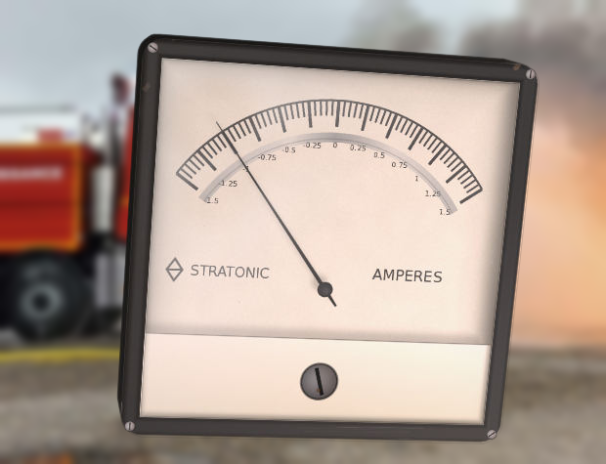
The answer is -1,A
